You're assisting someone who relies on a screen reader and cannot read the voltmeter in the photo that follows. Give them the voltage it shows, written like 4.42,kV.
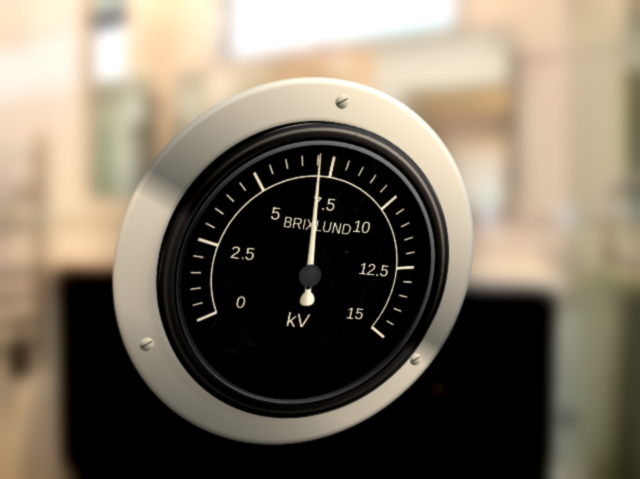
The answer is 7,kV
